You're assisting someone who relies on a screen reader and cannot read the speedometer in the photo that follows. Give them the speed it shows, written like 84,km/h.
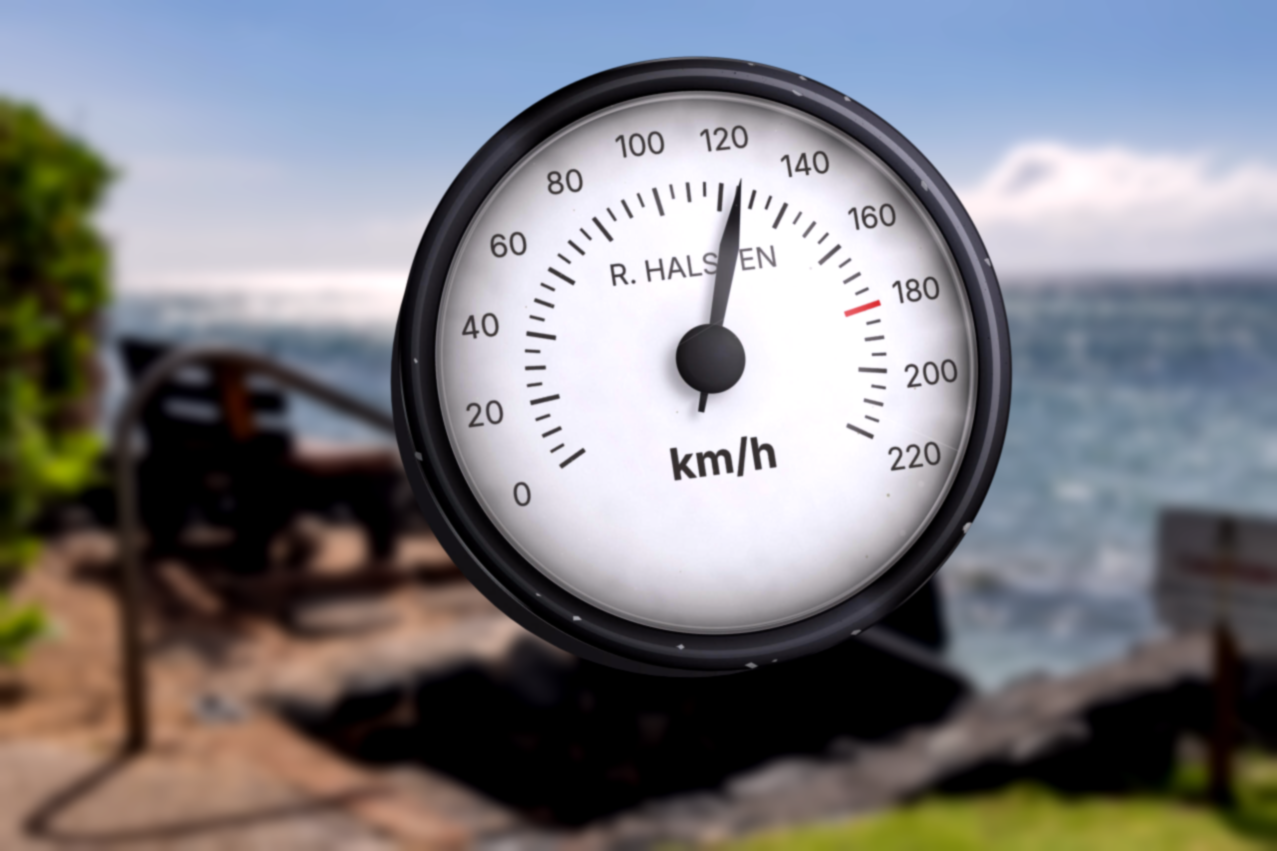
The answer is 125,km/h
